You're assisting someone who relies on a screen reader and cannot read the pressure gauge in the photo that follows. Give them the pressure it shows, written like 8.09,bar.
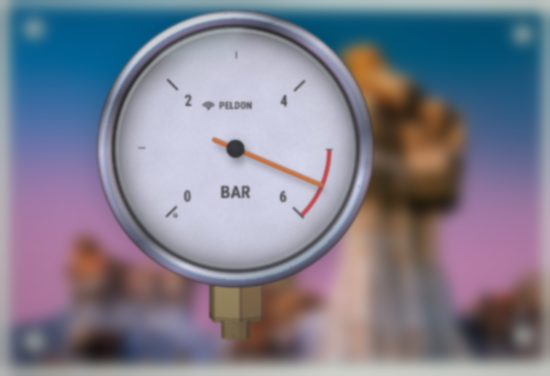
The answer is 5.5,bar
